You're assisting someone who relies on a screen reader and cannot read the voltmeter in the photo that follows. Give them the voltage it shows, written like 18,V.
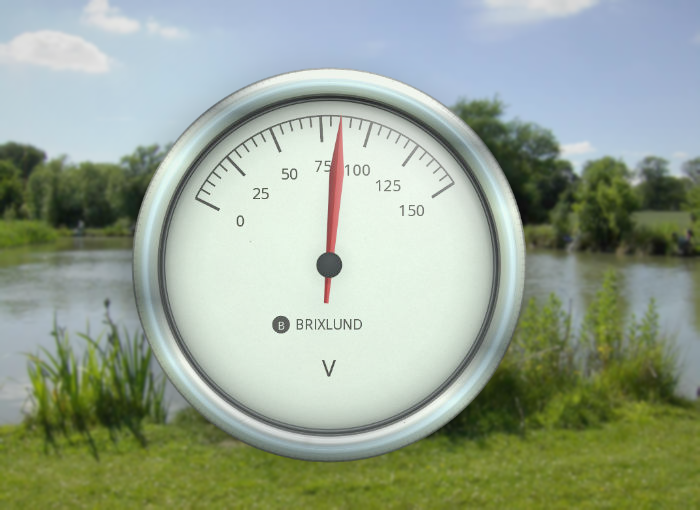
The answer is 85,V
